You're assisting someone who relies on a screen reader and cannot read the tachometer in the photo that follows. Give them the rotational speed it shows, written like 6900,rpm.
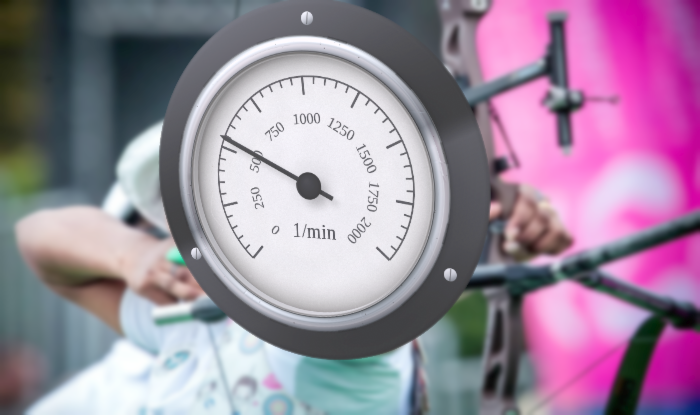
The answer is 550,rpm
